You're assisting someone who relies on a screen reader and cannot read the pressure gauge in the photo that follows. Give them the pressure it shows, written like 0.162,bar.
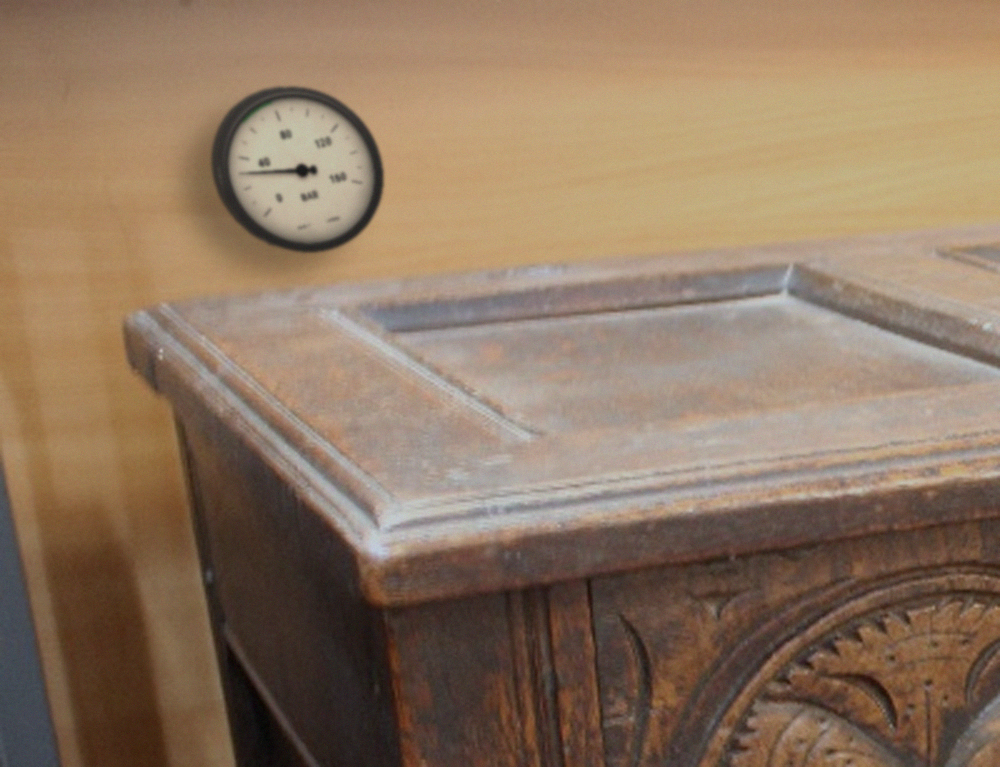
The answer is 30,bar
